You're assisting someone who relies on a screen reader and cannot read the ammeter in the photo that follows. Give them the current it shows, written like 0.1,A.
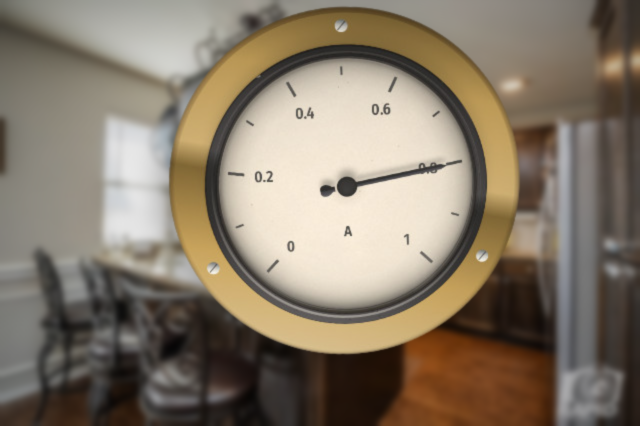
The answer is 0.8,A
